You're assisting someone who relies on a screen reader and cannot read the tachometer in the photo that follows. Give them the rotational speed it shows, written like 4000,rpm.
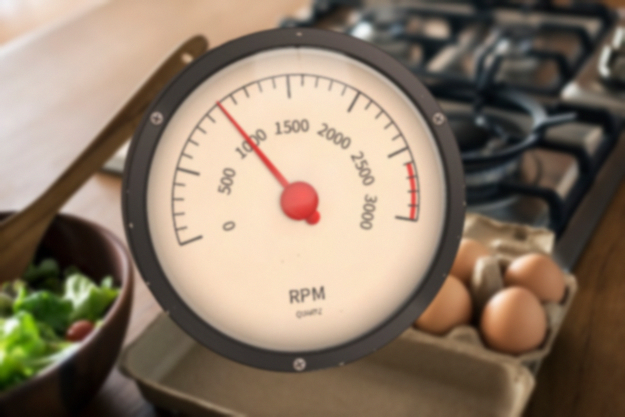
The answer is 1000,rpm
